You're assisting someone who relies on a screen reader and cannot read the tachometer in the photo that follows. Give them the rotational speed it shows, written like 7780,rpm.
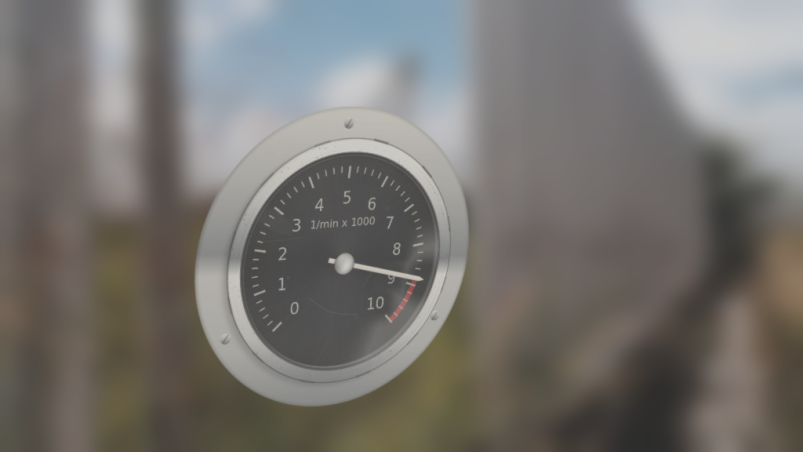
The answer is 8800,rpm
